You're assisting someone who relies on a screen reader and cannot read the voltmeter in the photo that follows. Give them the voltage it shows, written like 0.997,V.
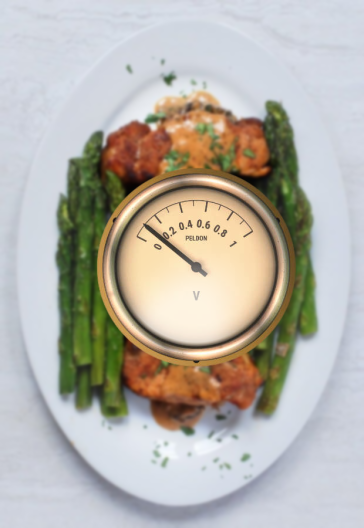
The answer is 0.1,V
